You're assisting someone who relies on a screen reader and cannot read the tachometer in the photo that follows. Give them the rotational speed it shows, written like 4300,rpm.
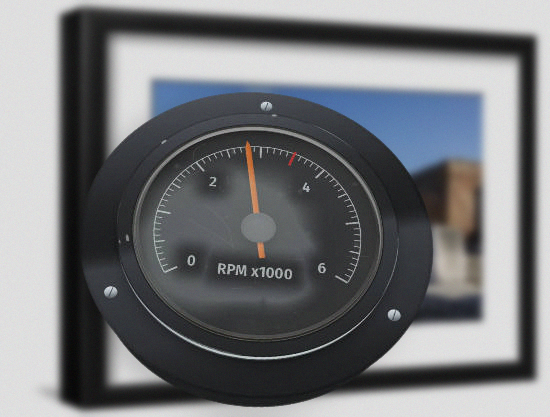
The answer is 2800,rpm
